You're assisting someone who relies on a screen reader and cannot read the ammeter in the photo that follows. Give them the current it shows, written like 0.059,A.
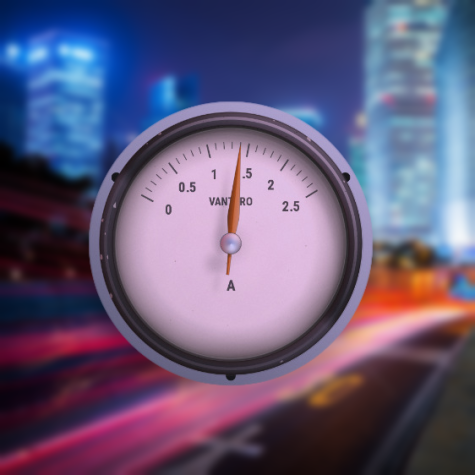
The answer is 1.4,A
